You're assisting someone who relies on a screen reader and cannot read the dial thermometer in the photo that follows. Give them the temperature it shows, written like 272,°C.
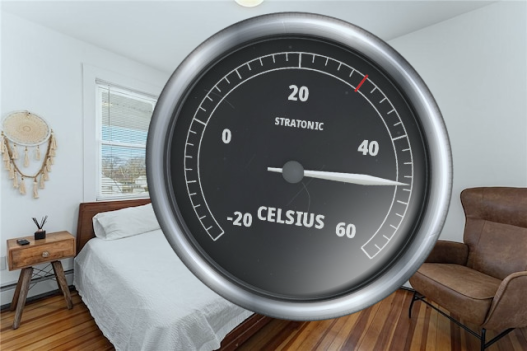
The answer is 47,°C
